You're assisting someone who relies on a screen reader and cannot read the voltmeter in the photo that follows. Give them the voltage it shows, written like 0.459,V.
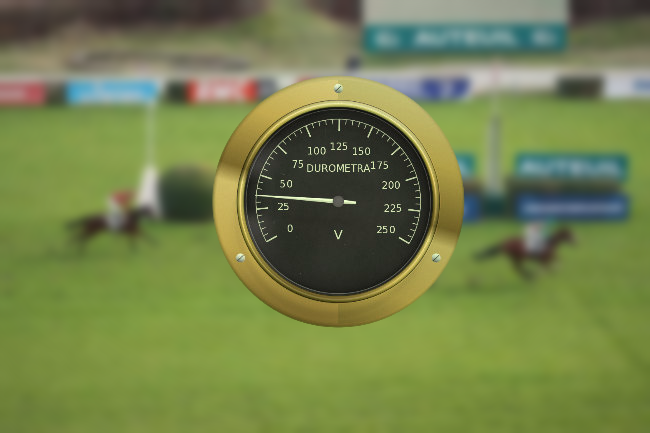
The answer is 35,V
